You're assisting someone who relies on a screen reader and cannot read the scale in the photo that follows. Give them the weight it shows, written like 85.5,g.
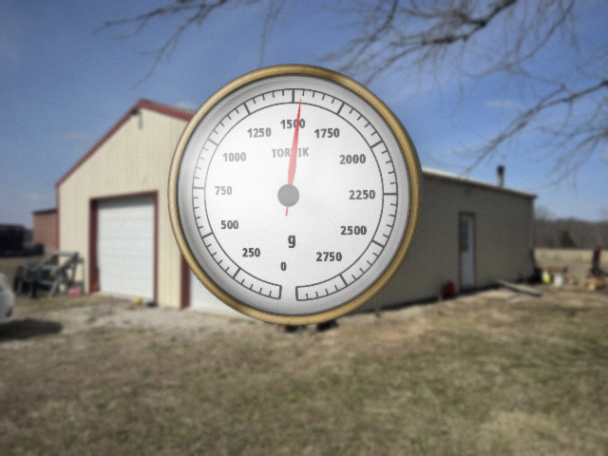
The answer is 1550,g
